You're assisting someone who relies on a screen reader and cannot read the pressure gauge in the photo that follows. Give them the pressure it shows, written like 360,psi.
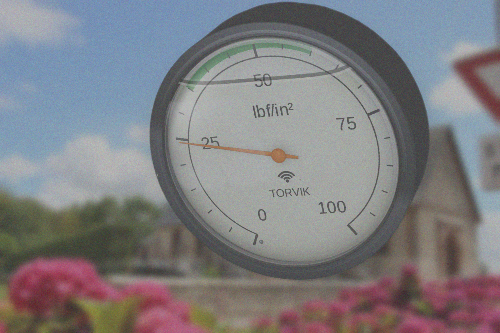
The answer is 25,psi
